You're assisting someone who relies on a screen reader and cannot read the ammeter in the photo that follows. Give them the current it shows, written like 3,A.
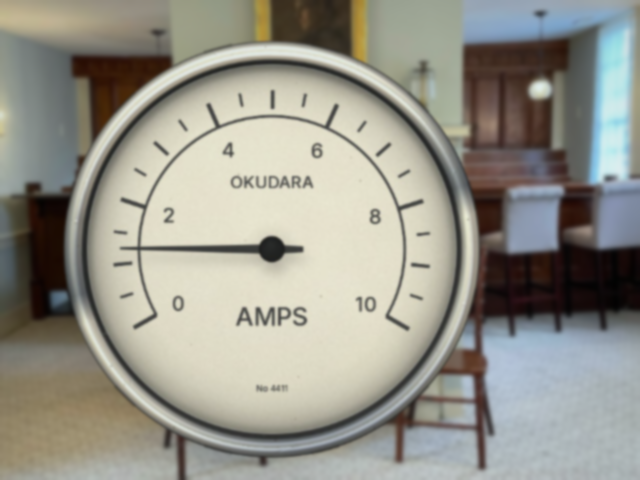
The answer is 1.25,A
